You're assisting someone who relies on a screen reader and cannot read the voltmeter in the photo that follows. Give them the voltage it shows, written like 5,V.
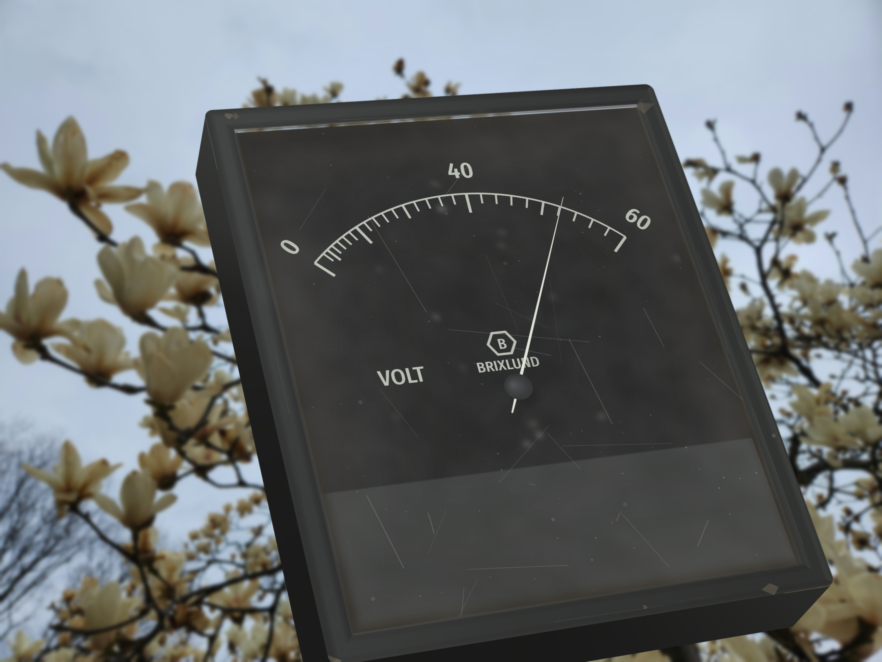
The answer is 52,V
